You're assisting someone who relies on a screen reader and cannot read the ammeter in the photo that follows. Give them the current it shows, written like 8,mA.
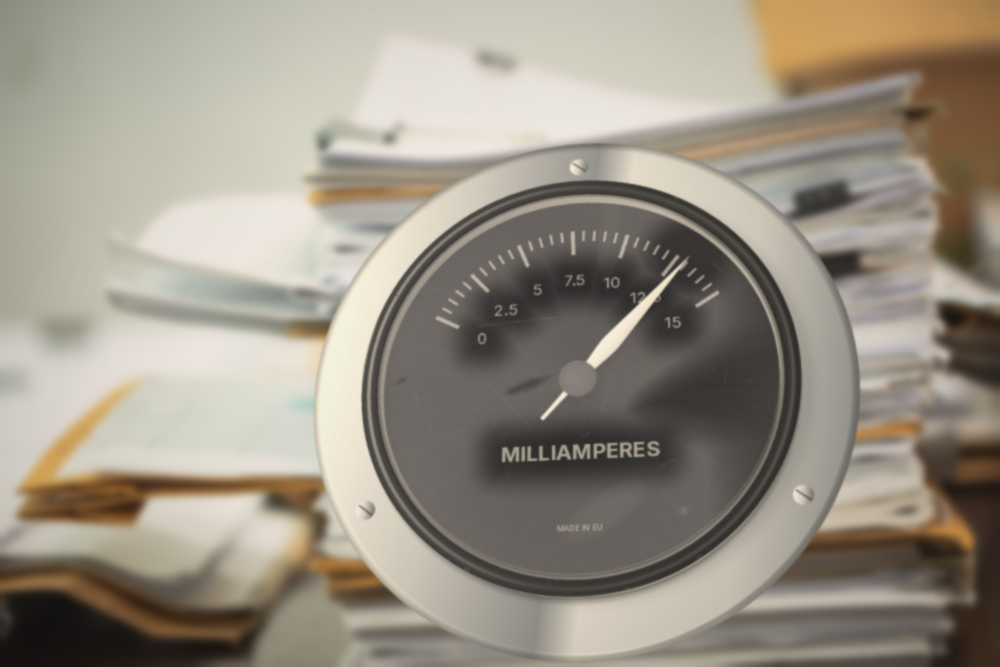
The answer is 13,mA
